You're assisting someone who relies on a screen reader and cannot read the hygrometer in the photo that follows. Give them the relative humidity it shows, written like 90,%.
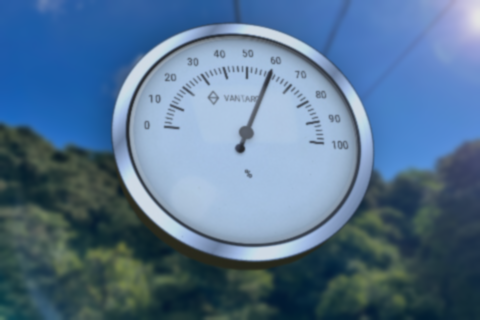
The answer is 60,%
